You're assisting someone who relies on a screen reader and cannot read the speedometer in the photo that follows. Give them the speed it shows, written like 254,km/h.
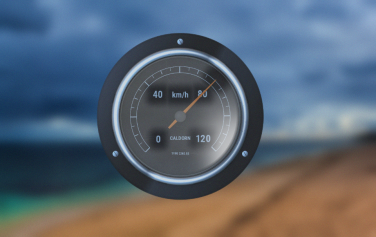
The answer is 80,km/h
